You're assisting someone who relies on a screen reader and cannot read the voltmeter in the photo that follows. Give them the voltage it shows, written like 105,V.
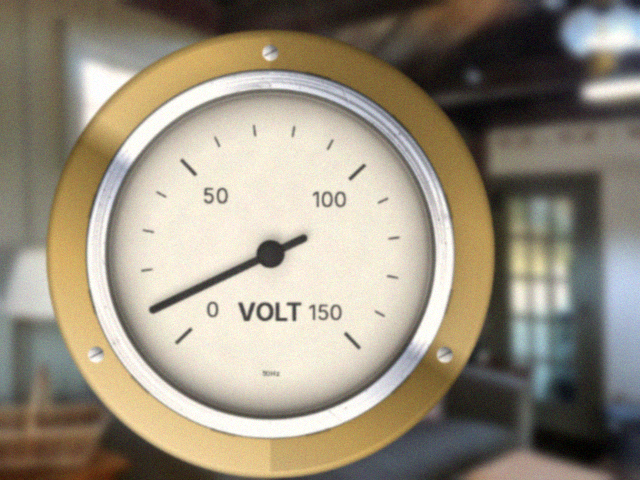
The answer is 10,V
